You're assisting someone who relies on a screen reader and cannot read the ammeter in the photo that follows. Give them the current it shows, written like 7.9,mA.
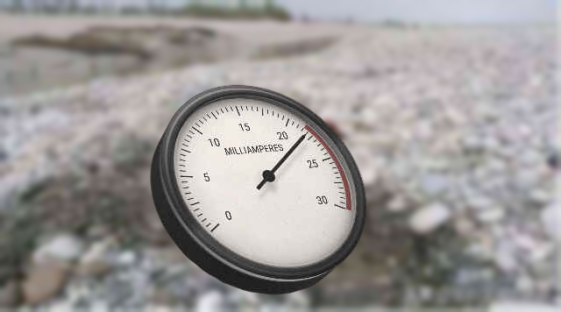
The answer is 22,mA
